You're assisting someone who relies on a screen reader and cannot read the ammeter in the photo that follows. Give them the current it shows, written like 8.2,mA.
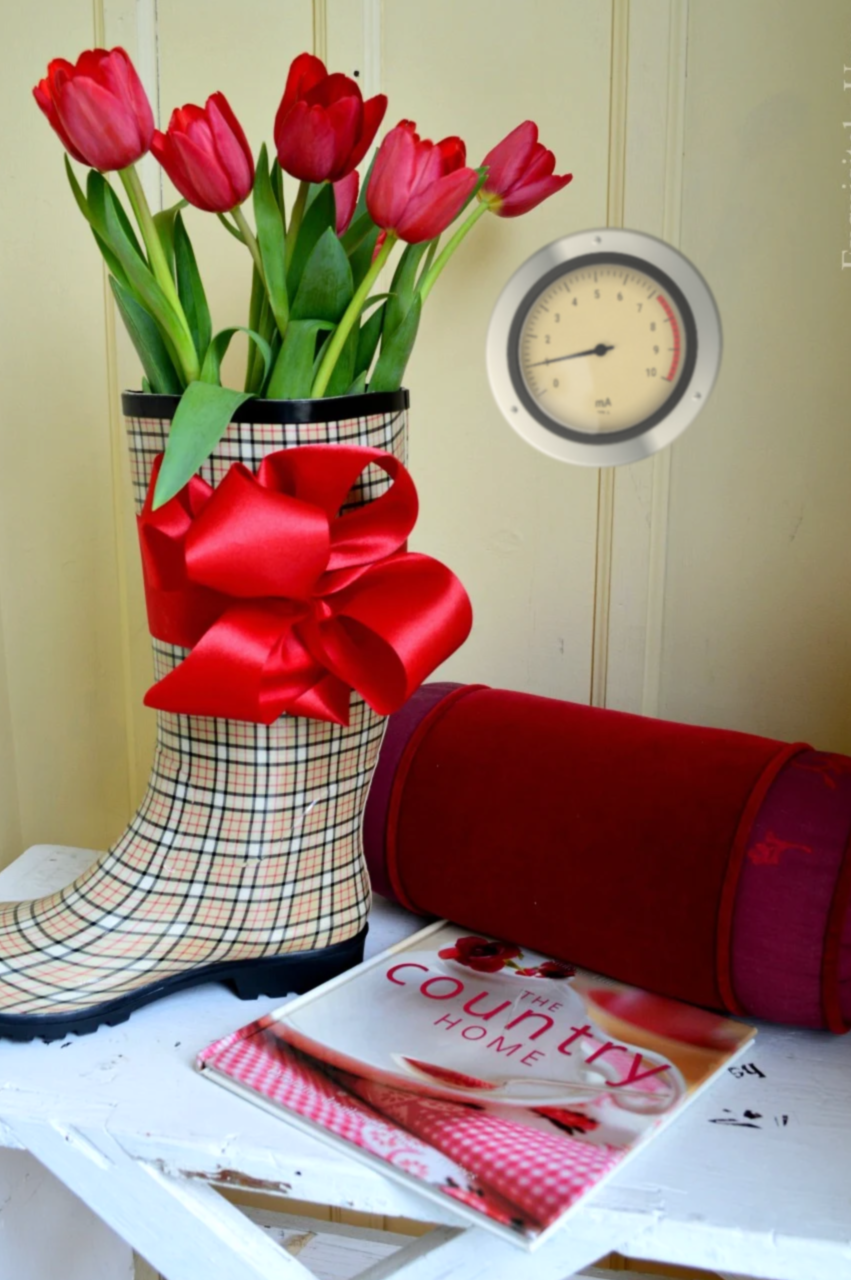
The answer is 1,mA
